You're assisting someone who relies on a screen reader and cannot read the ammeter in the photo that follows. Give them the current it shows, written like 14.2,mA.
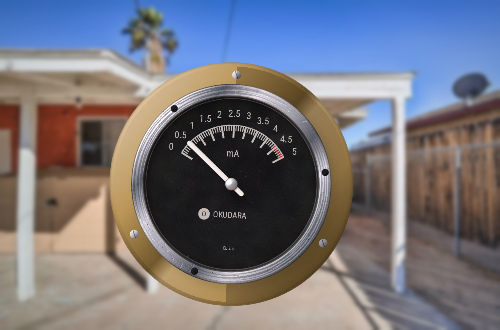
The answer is 0.5,mA
